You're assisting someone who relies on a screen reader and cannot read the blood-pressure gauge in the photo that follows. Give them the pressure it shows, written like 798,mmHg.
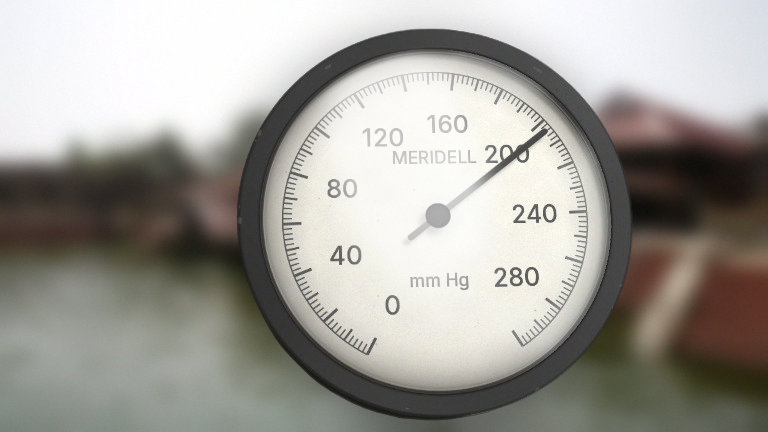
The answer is 204,mmHg
